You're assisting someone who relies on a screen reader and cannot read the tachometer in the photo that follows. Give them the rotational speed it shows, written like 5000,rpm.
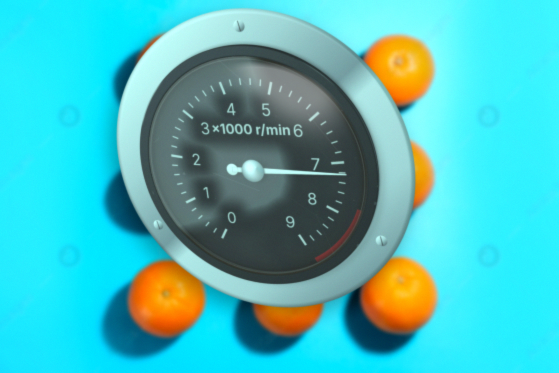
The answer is 7200,rpm
